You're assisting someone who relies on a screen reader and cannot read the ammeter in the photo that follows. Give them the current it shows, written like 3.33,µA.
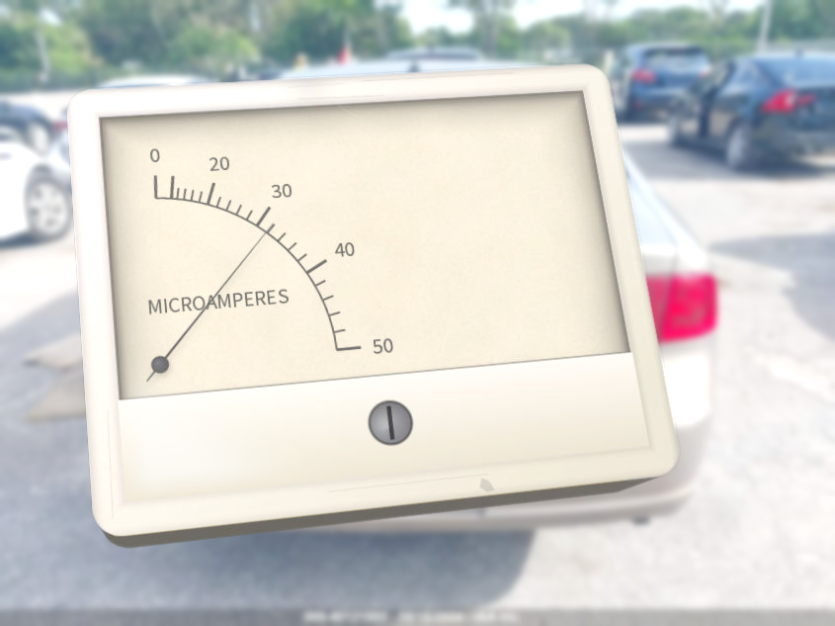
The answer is 32,µA
